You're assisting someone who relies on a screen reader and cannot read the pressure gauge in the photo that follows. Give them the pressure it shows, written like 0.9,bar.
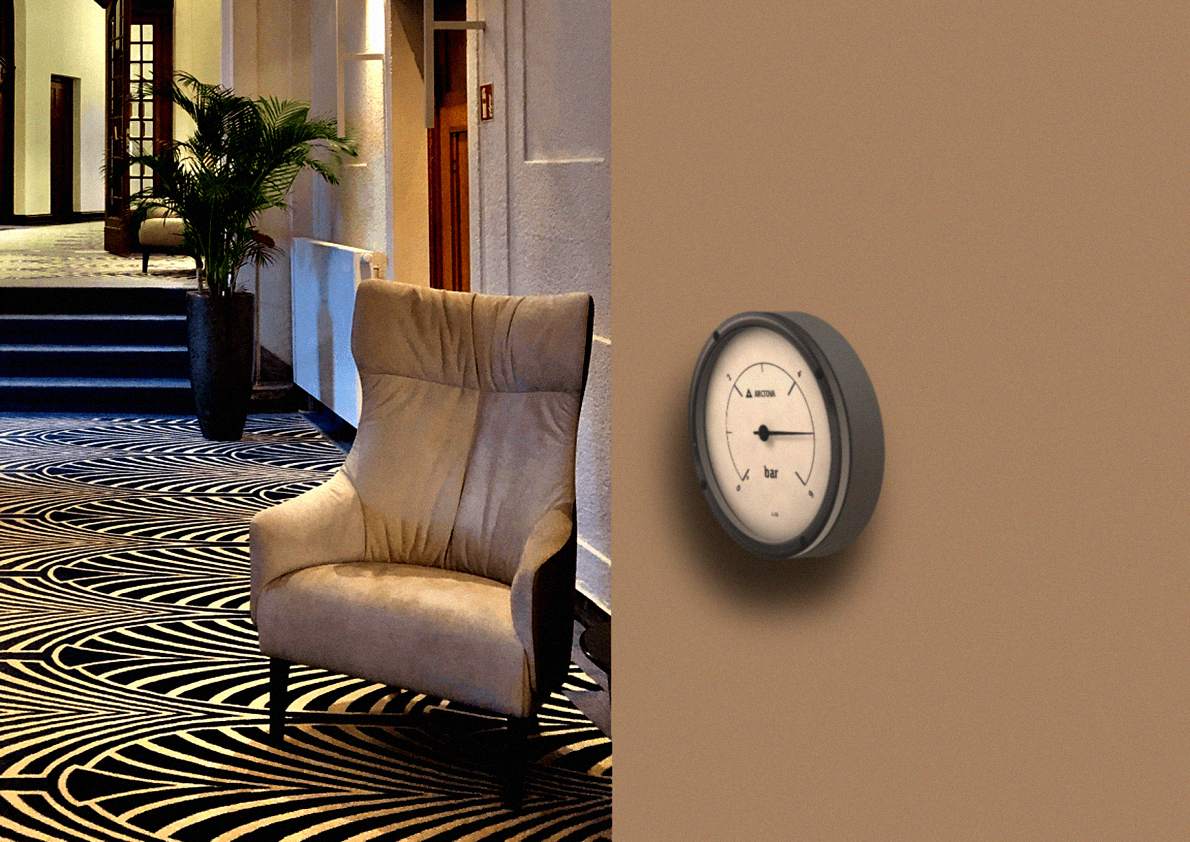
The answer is 5,bar
